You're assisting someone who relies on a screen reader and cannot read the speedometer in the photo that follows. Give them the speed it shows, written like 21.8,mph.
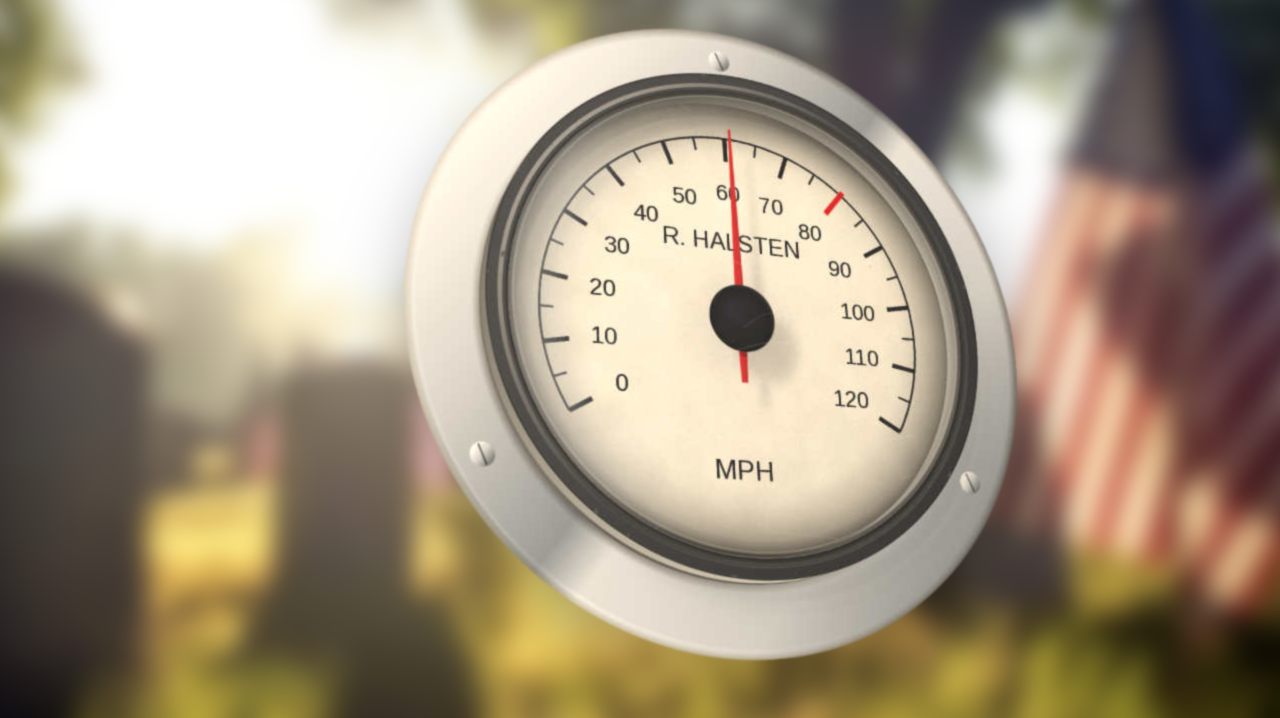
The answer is 60,mph
